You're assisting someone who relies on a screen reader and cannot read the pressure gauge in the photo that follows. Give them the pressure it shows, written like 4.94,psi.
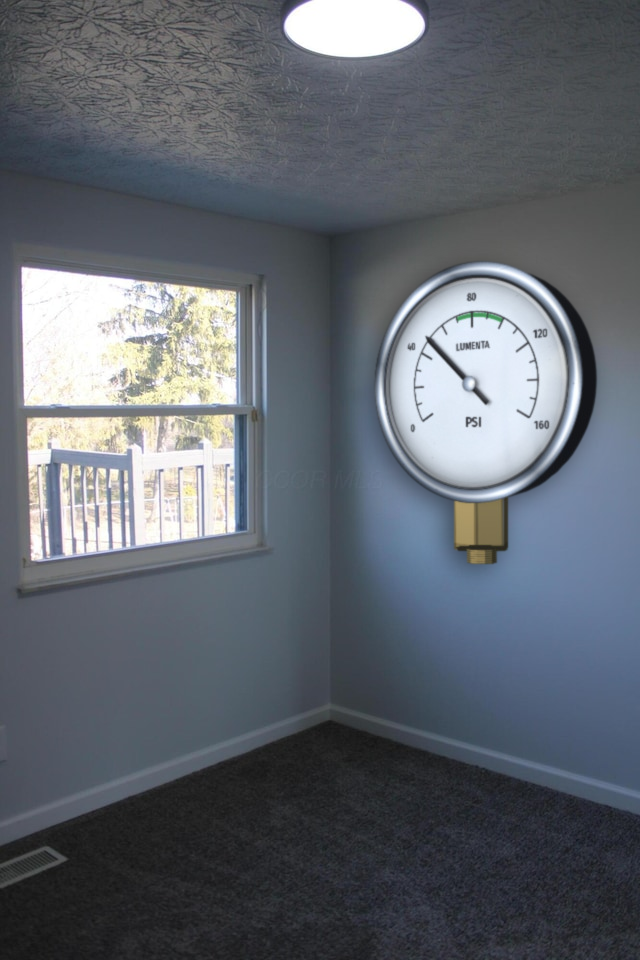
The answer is 50,psi
